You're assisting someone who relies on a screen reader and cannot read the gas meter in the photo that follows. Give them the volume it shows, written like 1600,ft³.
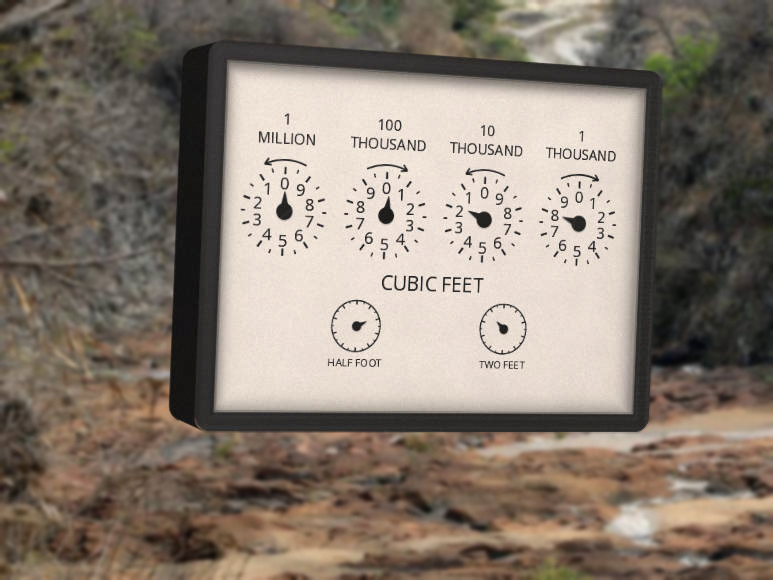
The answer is 1800,ft³
